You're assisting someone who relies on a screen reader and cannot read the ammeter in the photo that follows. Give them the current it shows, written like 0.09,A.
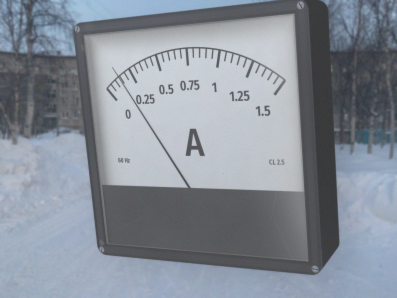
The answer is 0.15,A
